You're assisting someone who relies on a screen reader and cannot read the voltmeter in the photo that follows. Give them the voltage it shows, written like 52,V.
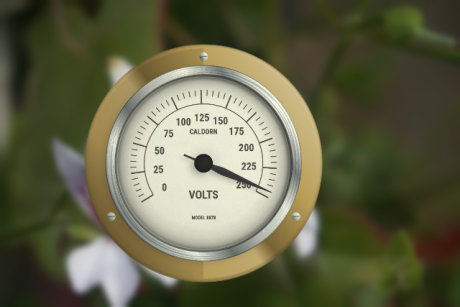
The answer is 245,V
